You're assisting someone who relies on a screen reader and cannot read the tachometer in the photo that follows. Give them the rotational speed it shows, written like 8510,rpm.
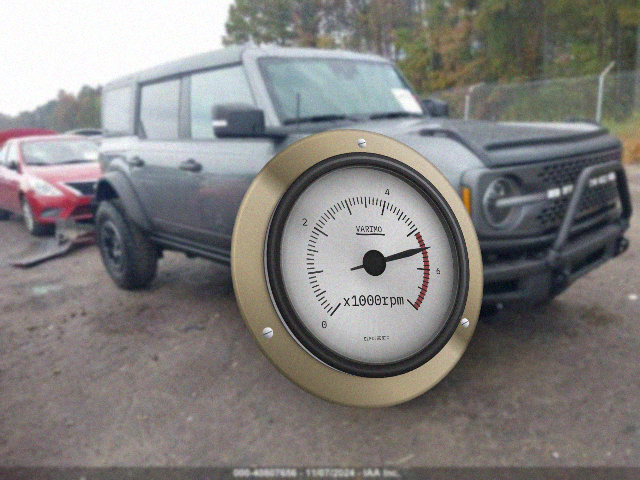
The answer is 5500,rpm
